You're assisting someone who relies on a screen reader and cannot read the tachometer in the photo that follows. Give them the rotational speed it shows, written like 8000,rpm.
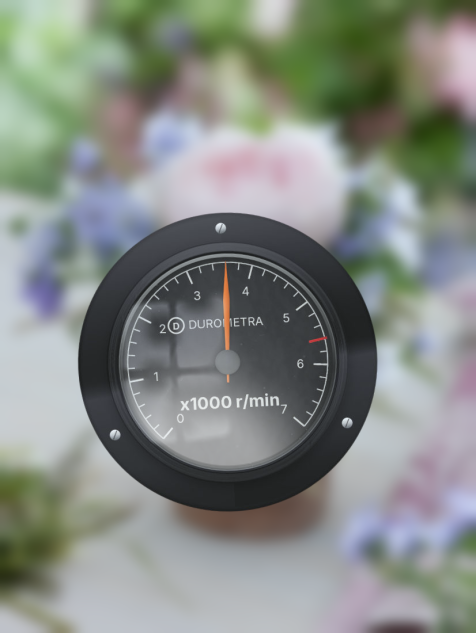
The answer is 3600,rpm
